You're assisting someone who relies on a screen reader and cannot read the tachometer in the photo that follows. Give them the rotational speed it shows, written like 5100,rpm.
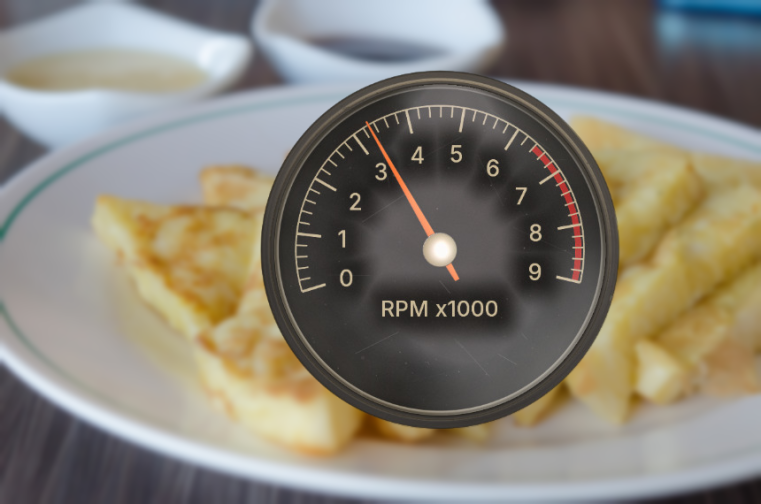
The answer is 3300,rpm
